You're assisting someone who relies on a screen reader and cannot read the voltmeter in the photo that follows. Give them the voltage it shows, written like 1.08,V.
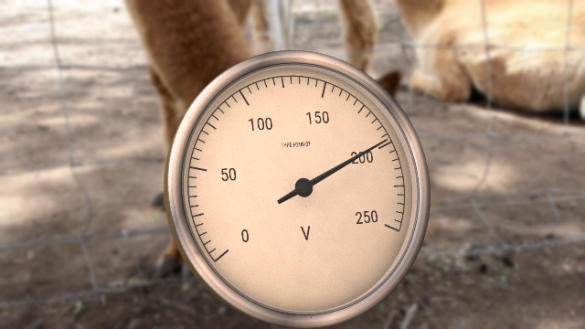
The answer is 197.5,V
